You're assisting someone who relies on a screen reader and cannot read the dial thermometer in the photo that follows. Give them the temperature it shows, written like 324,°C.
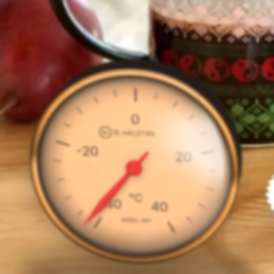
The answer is -38,°C
